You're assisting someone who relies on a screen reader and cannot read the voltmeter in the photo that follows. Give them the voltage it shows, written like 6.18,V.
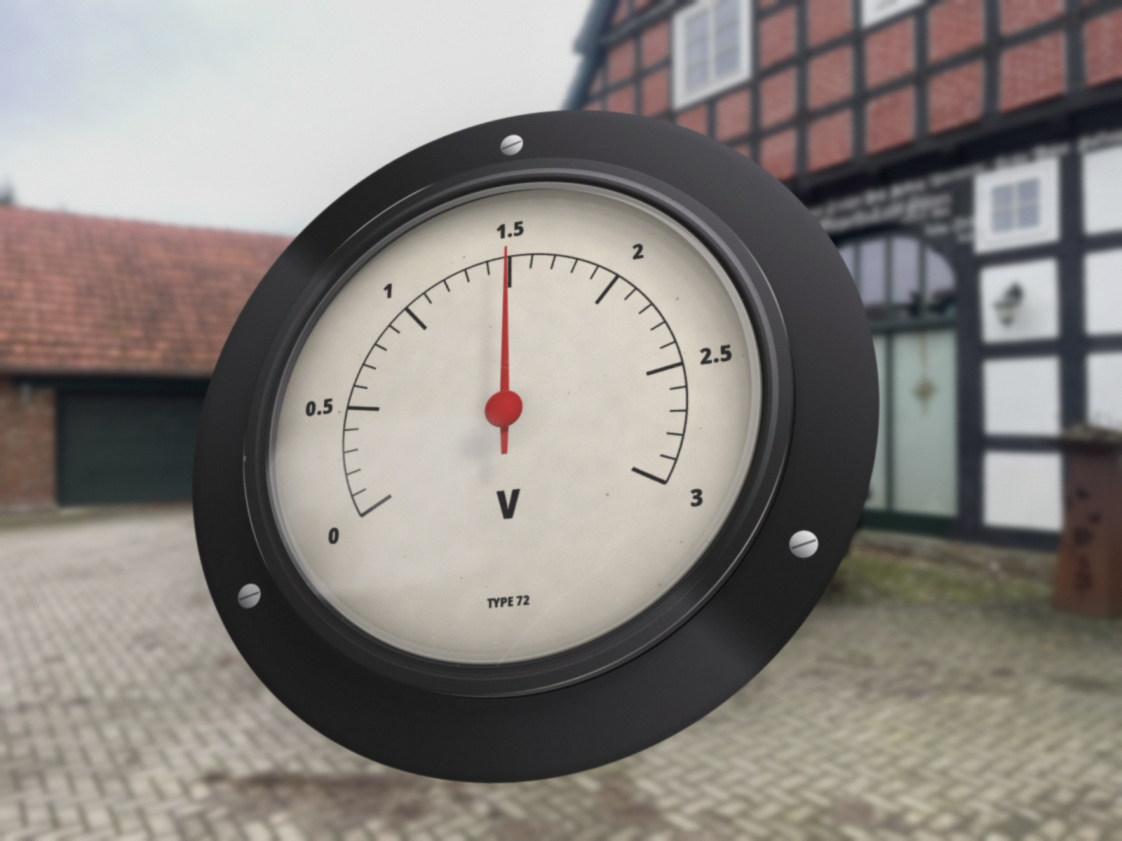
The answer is 1.5,V
